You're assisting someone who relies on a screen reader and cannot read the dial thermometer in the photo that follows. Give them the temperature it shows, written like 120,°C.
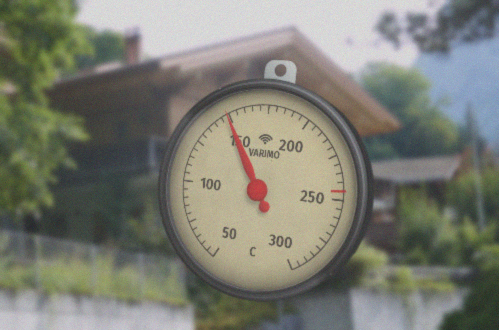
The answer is 150,°C
